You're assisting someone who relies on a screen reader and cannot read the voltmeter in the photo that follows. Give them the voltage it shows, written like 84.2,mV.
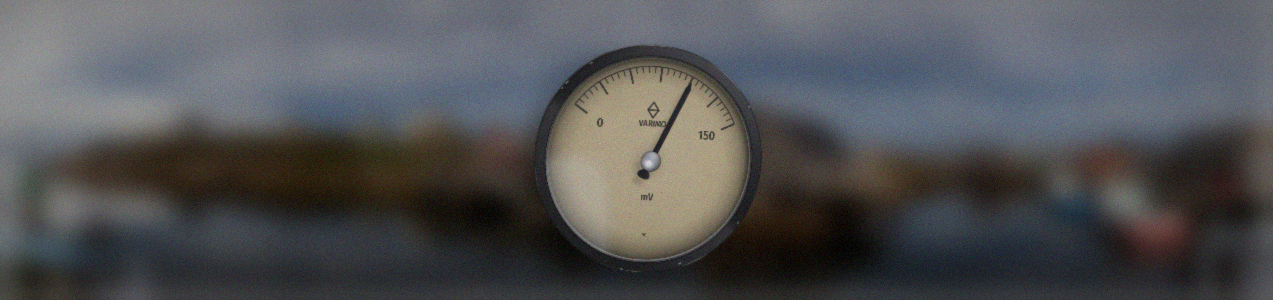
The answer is 100,mV
